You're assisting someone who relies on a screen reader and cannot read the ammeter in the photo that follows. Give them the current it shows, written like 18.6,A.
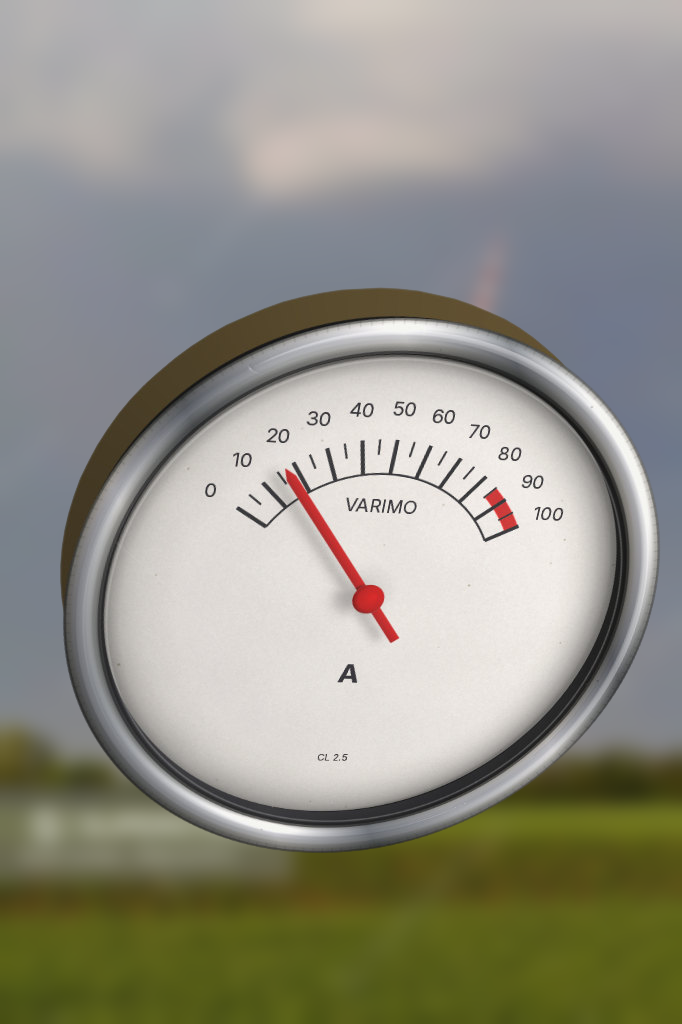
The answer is 17.5,A
